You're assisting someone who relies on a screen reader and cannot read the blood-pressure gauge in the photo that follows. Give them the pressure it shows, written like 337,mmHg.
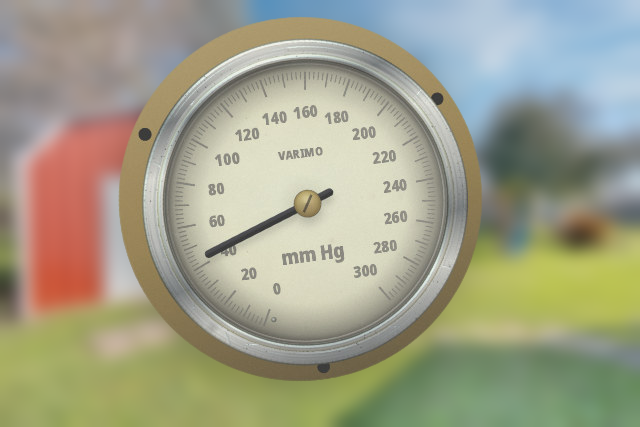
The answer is 44,mmHg
